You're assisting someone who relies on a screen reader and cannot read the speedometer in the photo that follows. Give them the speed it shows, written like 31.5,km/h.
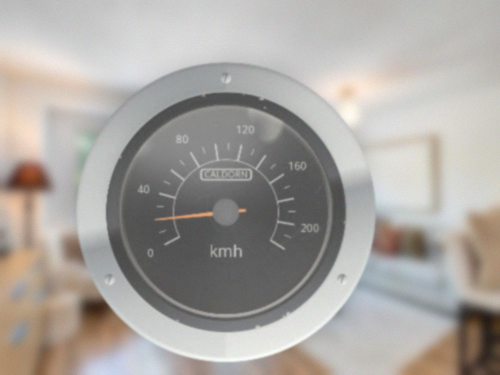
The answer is 20,km/h
